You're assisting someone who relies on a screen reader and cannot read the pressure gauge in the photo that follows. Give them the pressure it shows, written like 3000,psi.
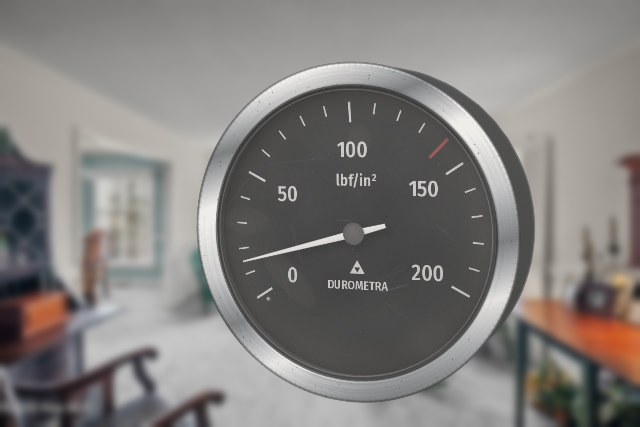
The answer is 15,psi
